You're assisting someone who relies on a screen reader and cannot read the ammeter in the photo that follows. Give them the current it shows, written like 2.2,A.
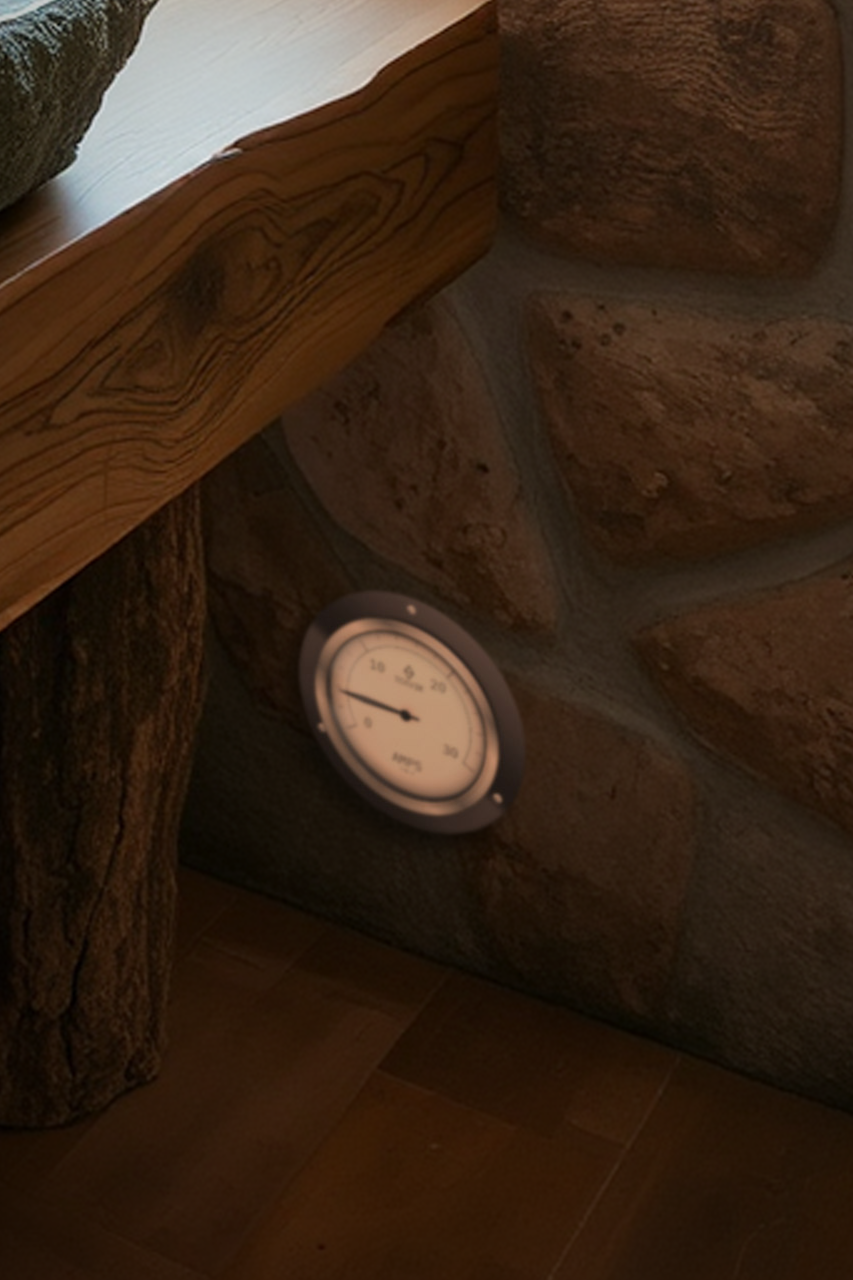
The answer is 4,A
